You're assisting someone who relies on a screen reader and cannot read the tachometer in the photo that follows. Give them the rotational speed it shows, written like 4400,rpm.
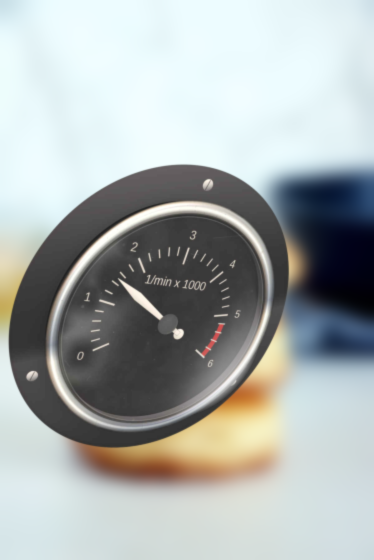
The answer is 1500,rpm
